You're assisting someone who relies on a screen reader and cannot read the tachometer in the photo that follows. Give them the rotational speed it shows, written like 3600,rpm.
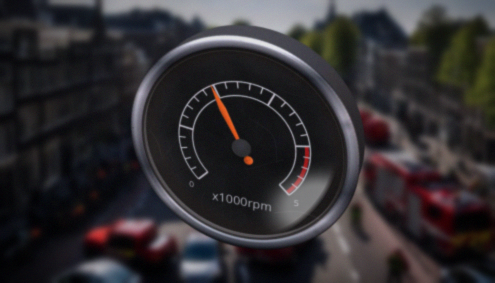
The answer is 2000,rpm
